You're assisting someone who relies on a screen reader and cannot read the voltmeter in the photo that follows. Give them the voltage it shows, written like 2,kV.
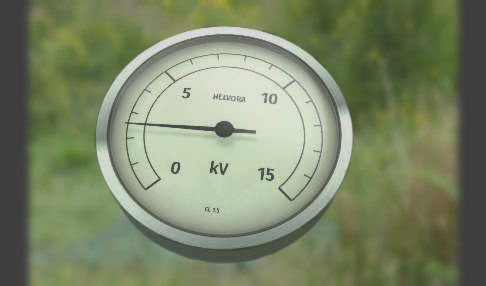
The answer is 2.5,kV
